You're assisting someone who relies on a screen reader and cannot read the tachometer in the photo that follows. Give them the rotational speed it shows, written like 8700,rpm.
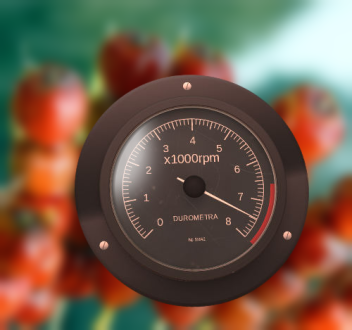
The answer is 7500,rpm
